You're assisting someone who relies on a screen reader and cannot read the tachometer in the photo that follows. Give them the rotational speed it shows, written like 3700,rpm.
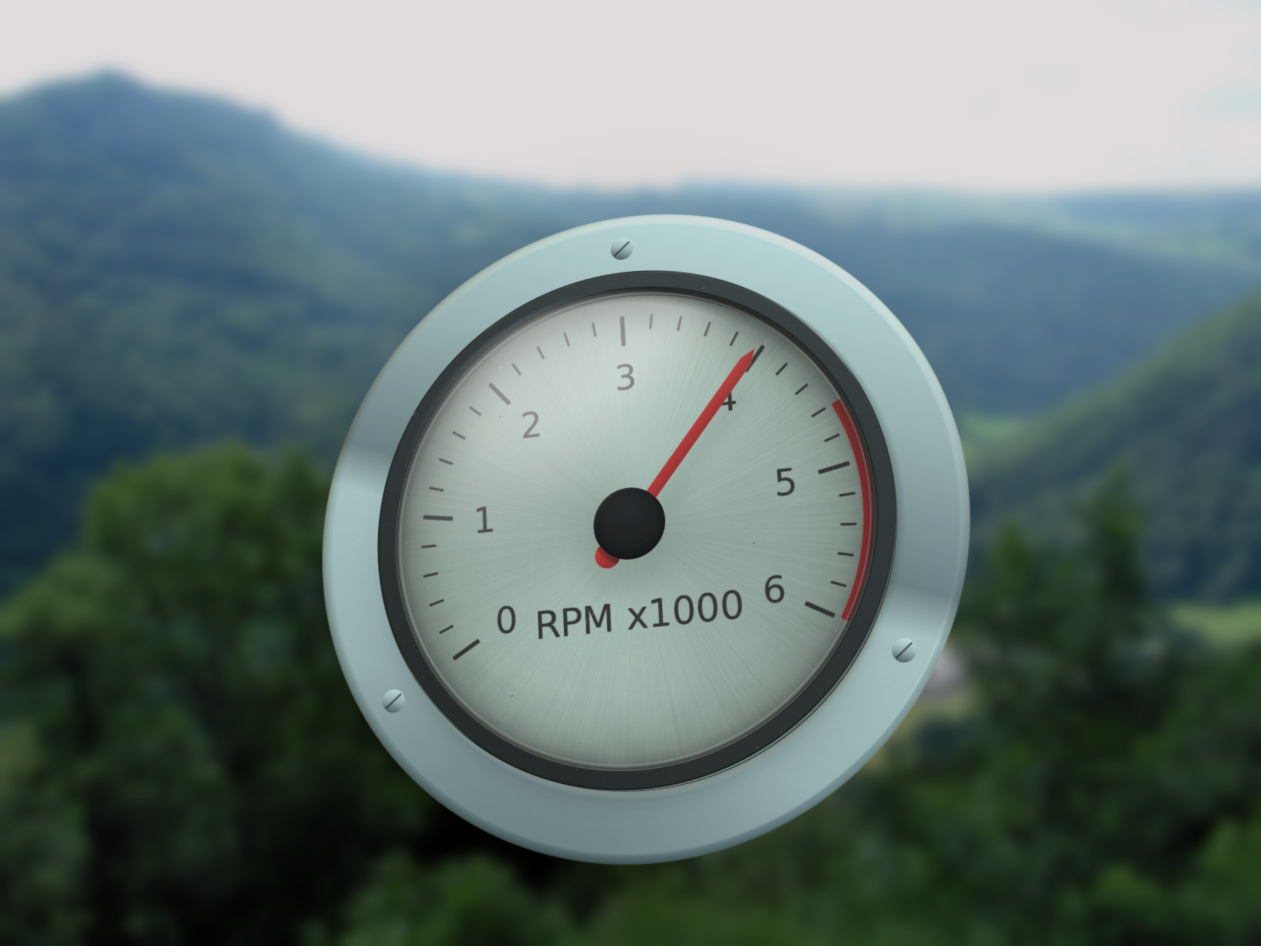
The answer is 4000,rpm
